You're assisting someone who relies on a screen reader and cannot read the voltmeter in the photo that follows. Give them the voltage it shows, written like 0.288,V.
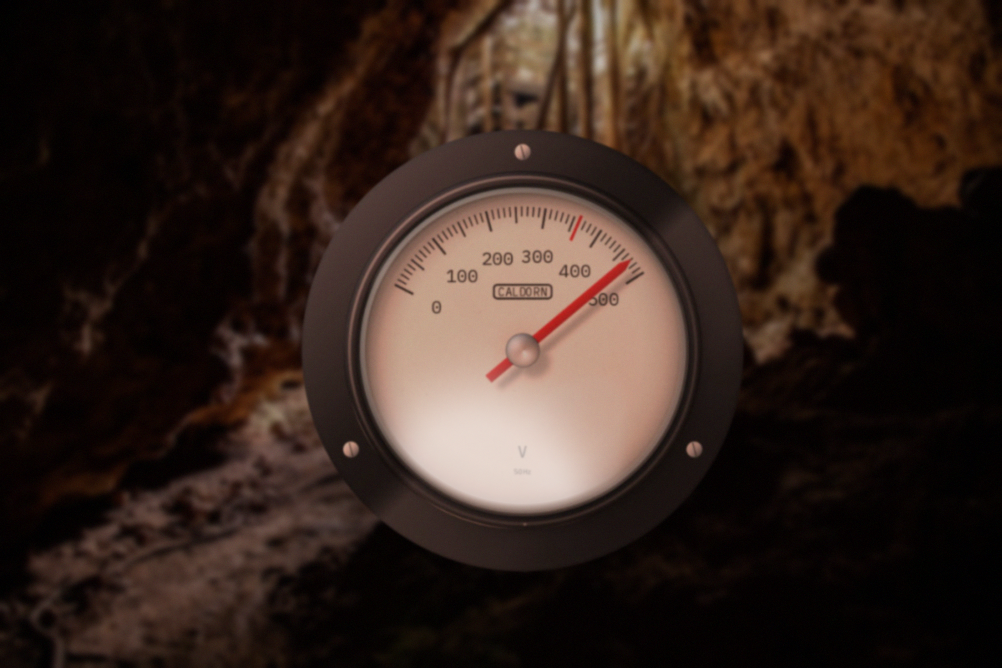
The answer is 470,V
